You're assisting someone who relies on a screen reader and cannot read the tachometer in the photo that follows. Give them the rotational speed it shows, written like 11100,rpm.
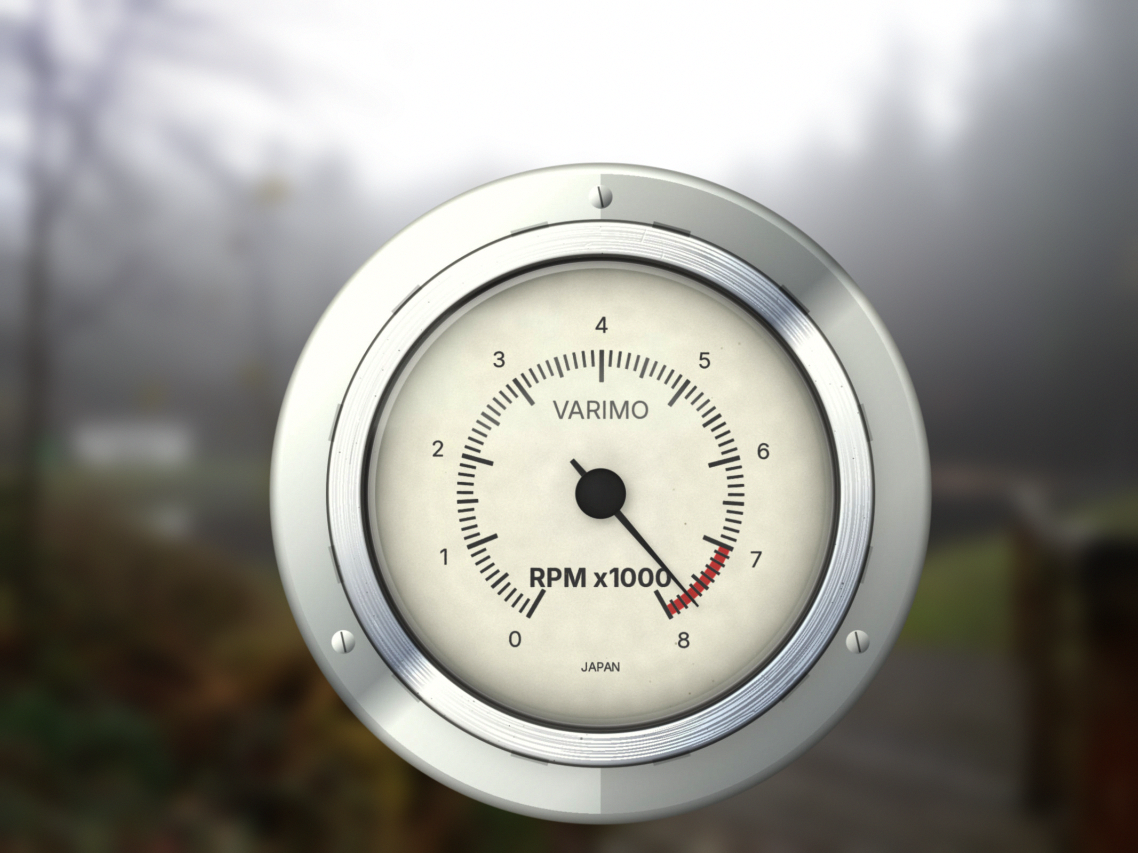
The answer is 7700,rpm
